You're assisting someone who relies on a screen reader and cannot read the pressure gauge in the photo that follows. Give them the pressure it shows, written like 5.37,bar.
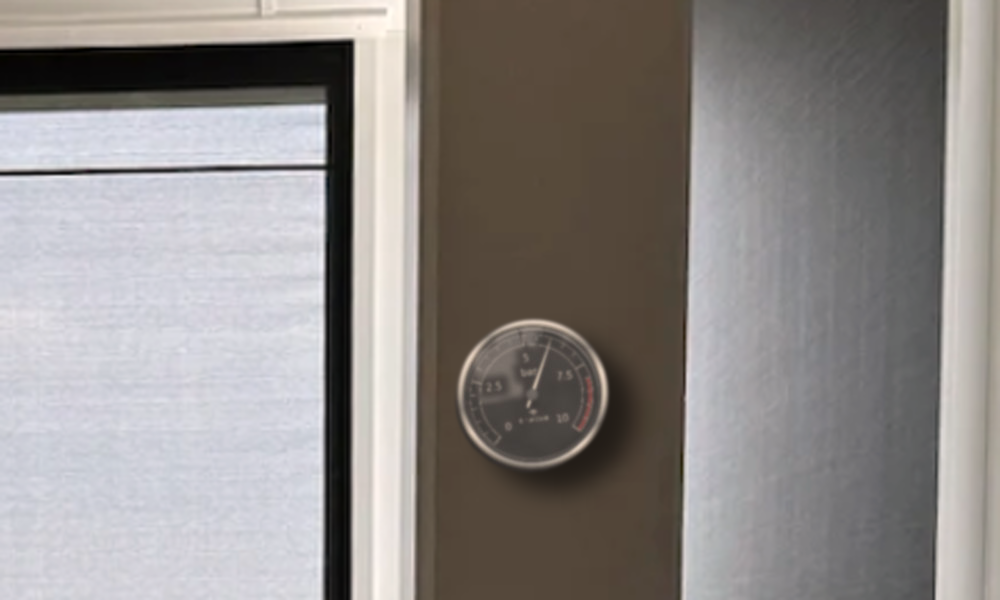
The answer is 6,bar
